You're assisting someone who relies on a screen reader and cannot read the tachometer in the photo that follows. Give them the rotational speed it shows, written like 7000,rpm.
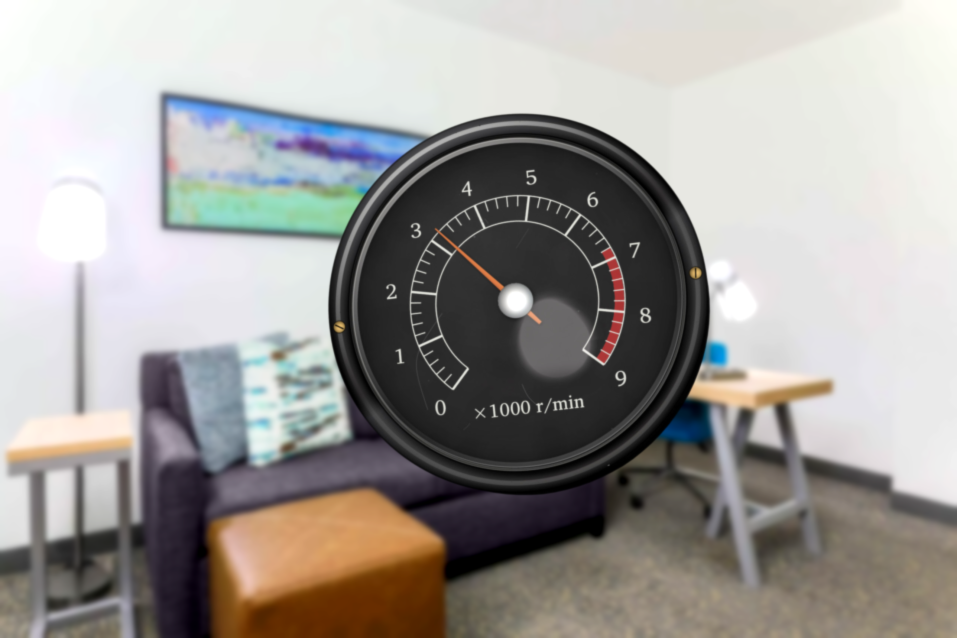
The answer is 3200,rpm
